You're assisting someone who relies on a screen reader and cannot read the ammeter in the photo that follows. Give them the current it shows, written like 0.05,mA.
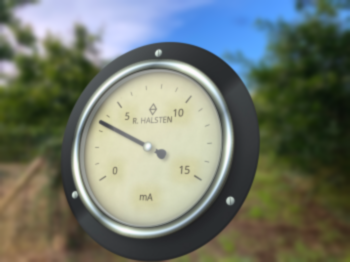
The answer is 3.5,mA
